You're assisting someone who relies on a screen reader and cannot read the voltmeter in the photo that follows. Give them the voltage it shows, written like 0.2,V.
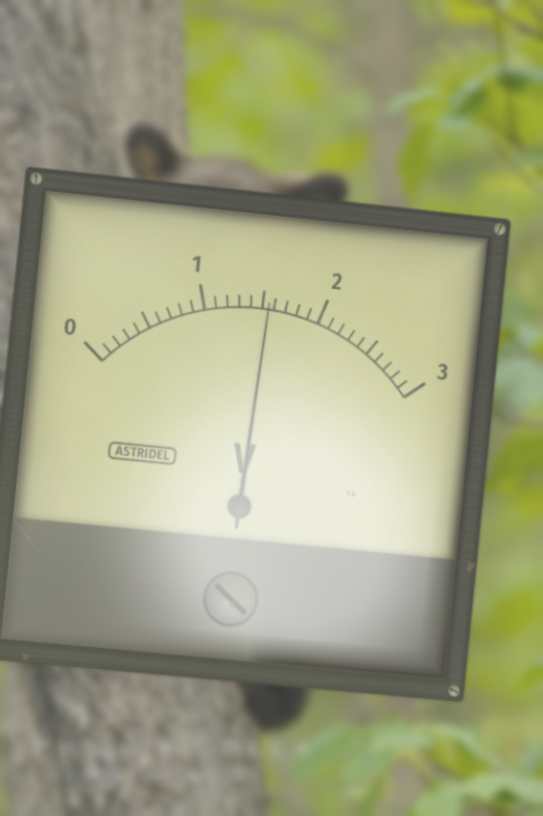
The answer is 1.55,V
